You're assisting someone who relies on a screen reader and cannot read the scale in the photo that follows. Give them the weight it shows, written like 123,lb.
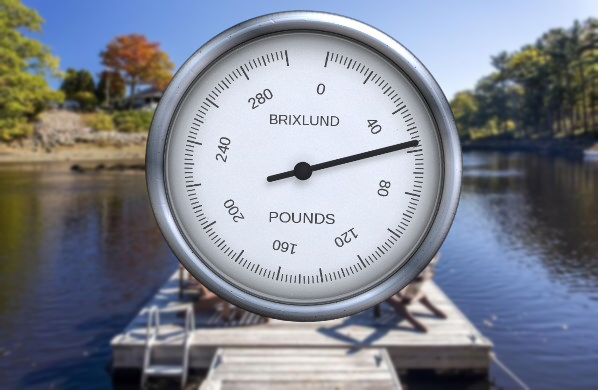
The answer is 56,lb
